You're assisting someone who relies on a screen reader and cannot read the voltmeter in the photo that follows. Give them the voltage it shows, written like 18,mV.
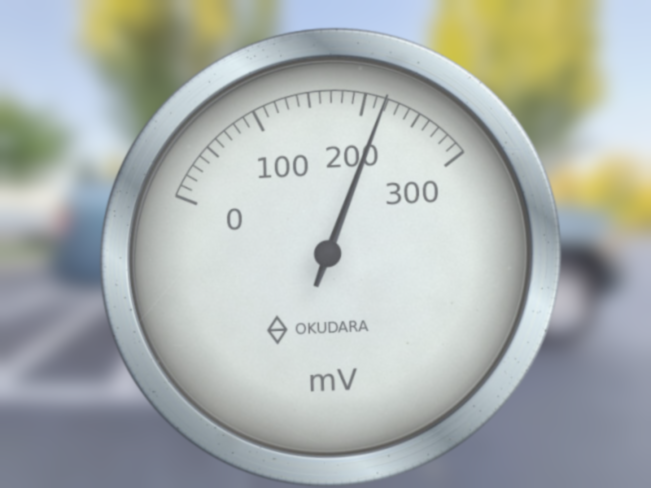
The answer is 220,mV
